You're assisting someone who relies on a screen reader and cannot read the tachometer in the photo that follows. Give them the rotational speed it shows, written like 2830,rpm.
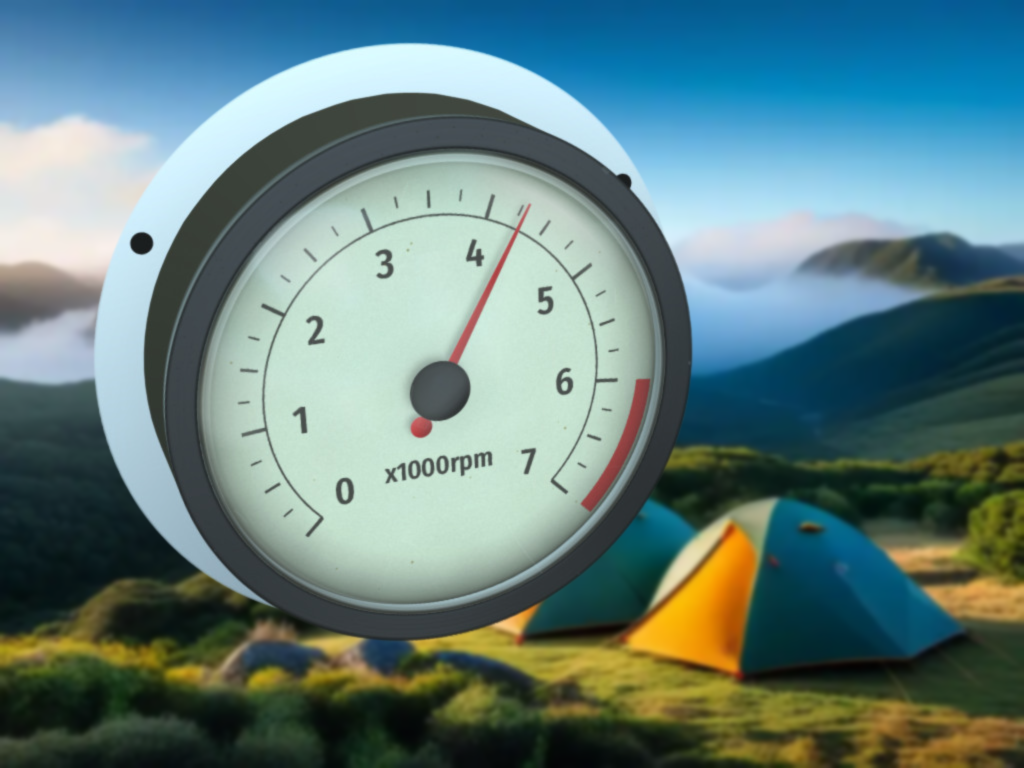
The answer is 4250,rpm
